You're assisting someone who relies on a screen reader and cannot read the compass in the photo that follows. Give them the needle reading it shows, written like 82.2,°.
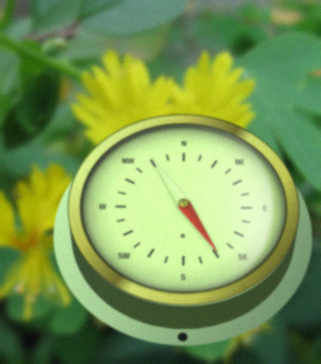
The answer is 150,°
